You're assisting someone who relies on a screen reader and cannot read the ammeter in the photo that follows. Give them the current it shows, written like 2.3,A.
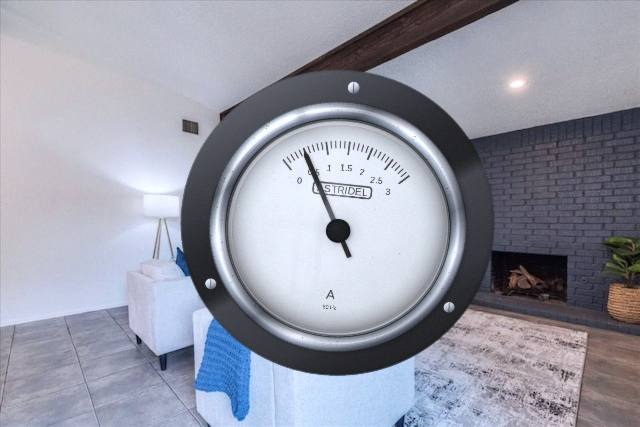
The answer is 0.5,A
